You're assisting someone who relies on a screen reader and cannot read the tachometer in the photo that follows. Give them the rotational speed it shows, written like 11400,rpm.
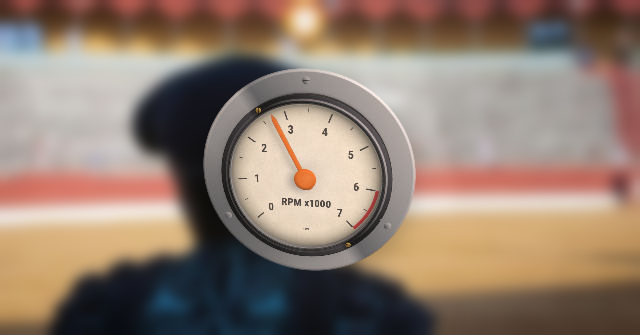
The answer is 2750,rpm
